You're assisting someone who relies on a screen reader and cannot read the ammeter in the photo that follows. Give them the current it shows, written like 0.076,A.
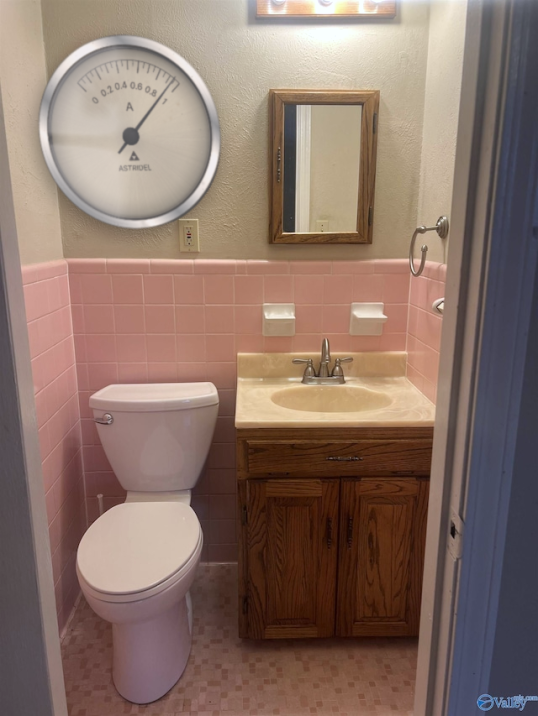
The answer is 0.95,A
